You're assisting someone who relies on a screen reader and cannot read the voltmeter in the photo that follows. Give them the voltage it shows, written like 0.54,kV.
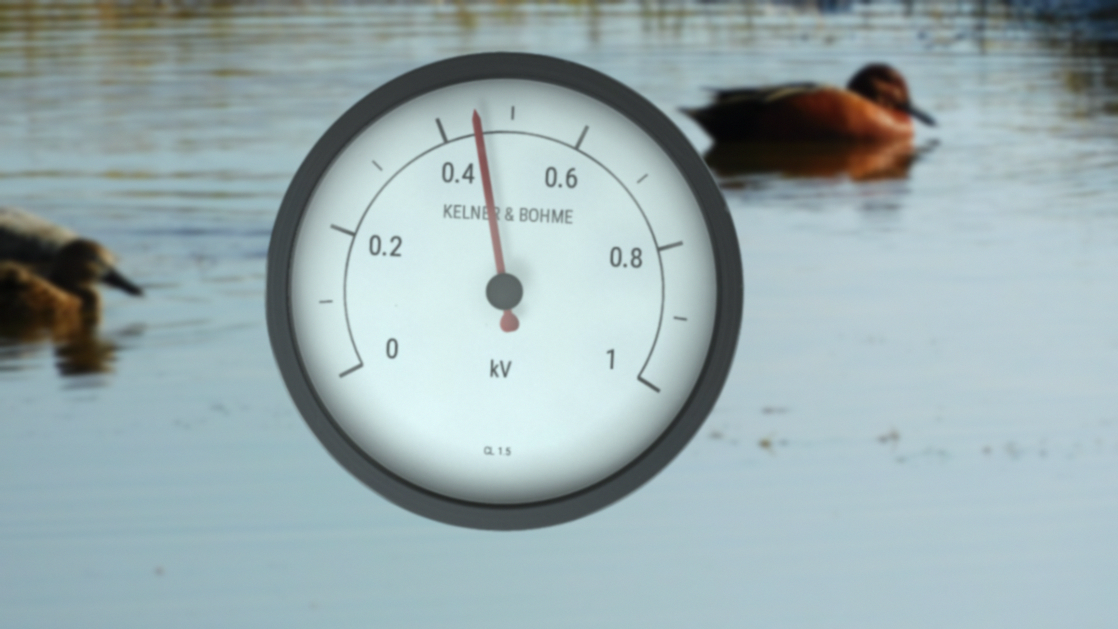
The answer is 0.45,kV
